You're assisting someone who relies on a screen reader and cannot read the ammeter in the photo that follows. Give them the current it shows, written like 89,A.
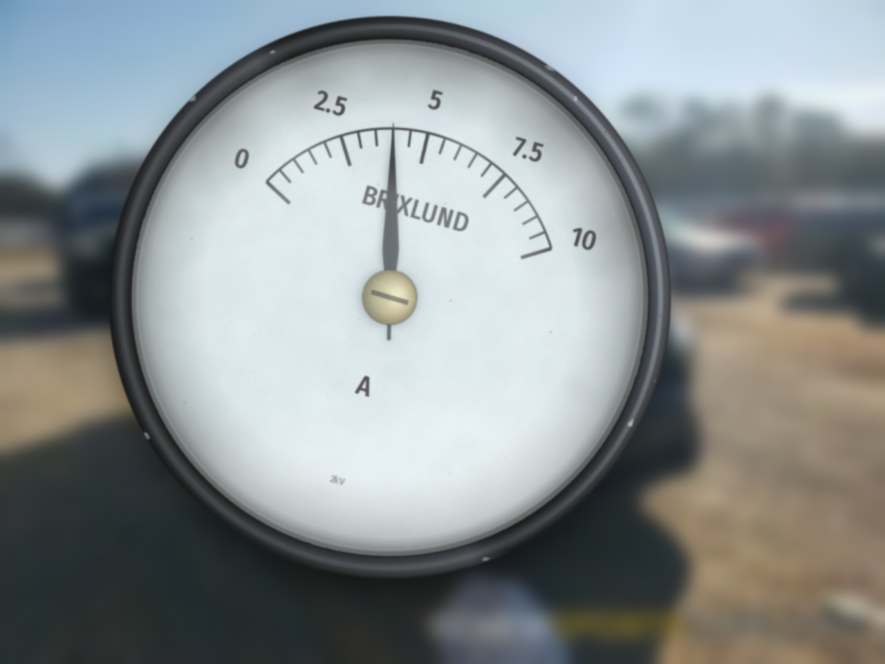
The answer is 4,A
